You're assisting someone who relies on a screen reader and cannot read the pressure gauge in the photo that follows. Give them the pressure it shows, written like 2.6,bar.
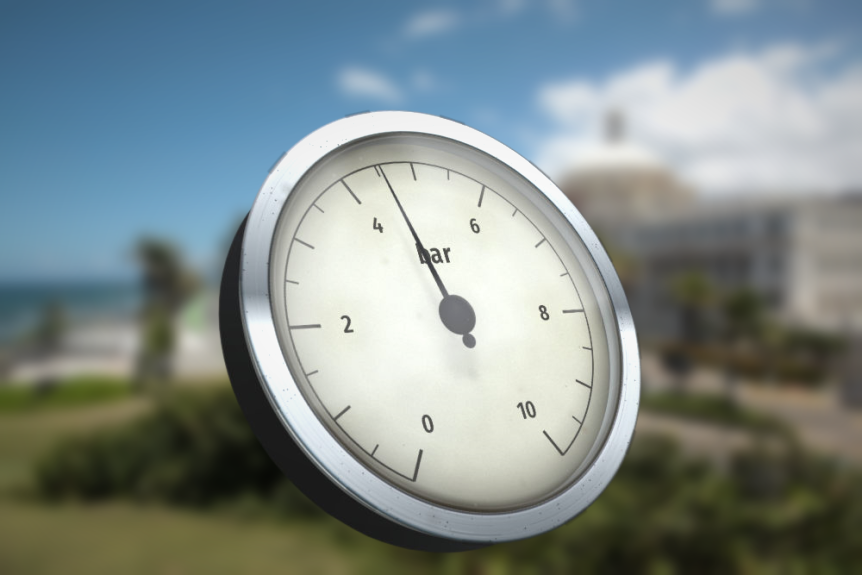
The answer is 4.5,bar
